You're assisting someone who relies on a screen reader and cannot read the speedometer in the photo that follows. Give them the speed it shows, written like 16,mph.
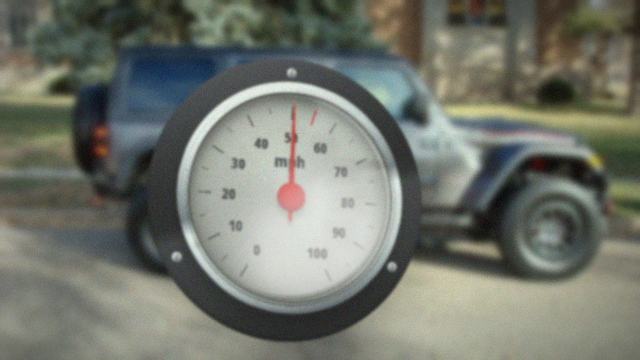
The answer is 50,mph
